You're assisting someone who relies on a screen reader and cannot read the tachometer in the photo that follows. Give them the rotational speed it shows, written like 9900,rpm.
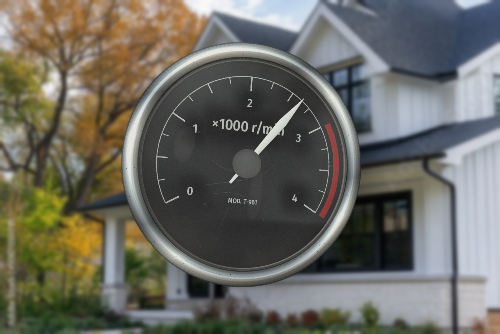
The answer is 2625,rpm
